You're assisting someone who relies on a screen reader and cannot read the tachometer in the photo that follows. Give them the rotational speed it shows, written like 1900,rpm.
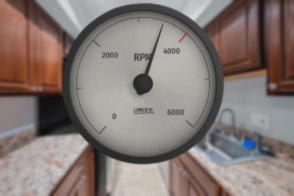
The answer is 3500,rpm
